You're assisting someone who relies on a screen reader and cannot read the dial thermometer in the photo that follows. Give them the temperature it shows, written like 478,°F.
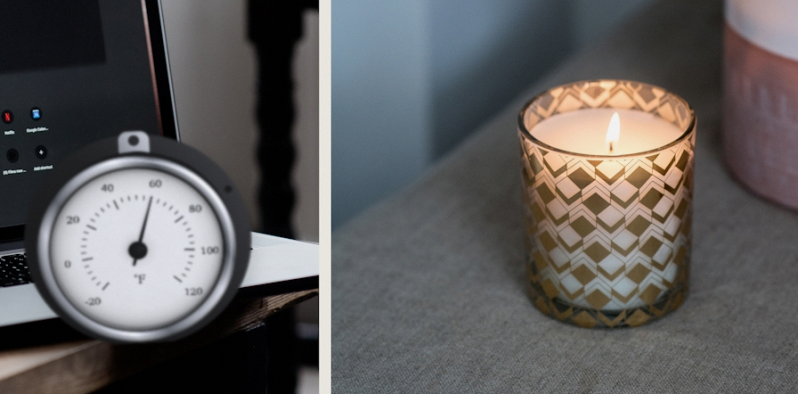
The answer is 60,°F
